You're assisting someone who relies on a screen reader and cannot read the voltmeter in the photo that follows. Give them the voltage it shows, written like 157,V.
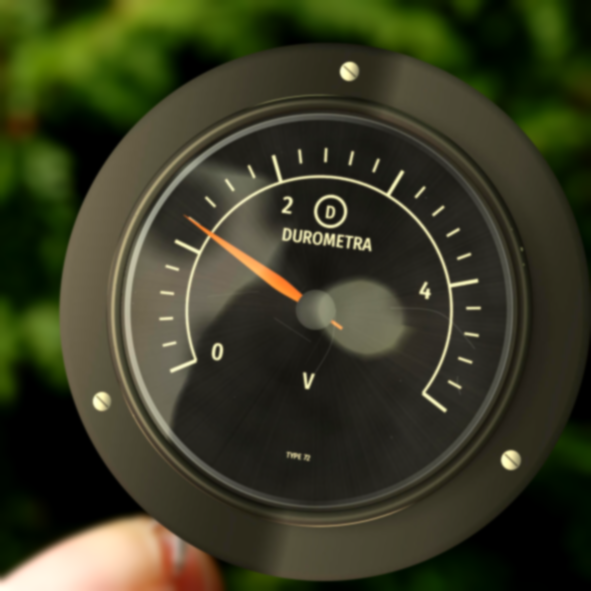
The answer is 1.2,V
